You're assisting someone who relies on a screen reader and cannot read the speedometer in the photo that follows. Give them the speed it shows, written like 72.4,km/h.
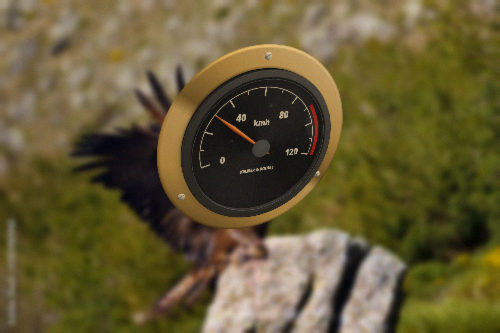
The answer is 30,km/h
